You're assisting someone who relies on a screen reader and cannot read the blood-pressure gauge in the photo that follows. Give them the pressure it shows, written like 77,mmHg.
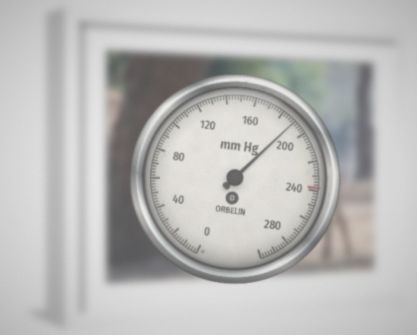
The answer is 190,mmHg
